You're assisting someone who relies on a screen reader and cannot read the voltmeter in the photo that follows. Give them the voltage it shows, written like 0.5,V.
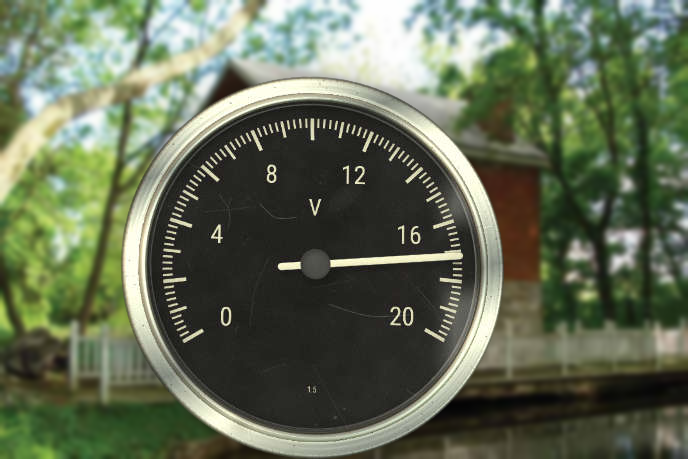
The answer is 17.2,V
